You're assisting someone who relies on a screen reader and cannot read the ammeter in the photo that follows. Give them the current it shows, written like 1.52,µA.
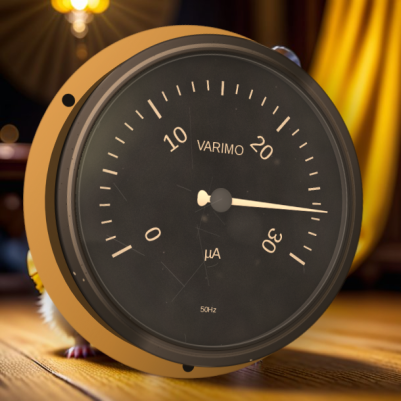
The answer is 26.5,µA
